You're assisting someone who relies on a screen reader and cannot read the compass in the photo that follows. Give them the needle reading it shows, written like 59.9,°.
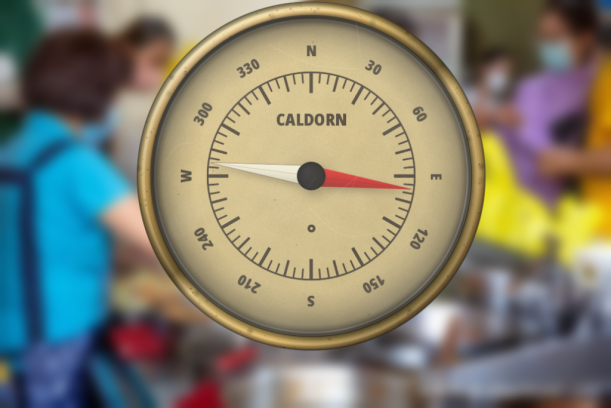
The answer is 97.5,°
